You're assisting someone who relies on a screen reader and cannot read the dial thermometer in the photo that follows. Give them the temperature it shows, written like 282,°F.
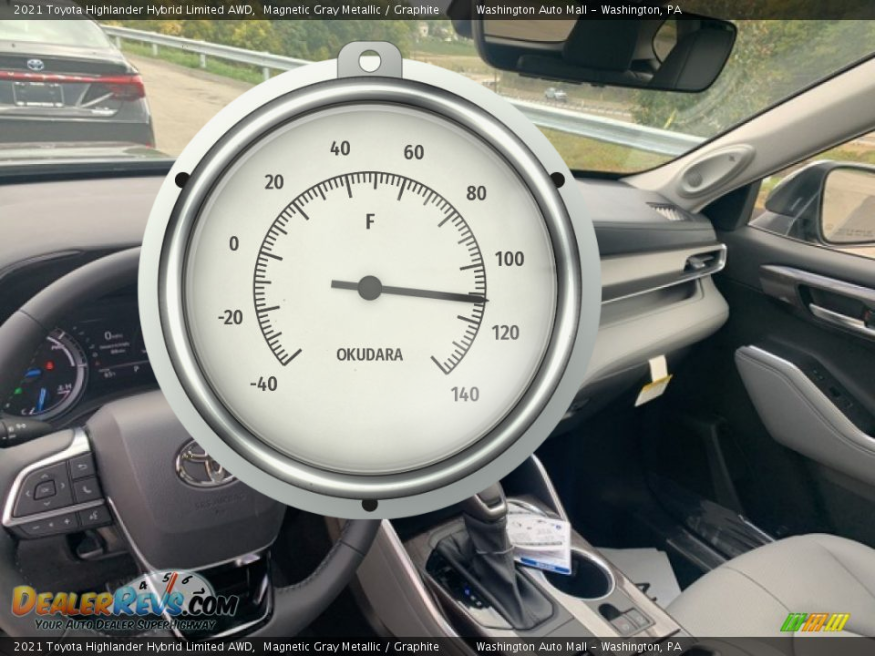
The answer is 112,°F
